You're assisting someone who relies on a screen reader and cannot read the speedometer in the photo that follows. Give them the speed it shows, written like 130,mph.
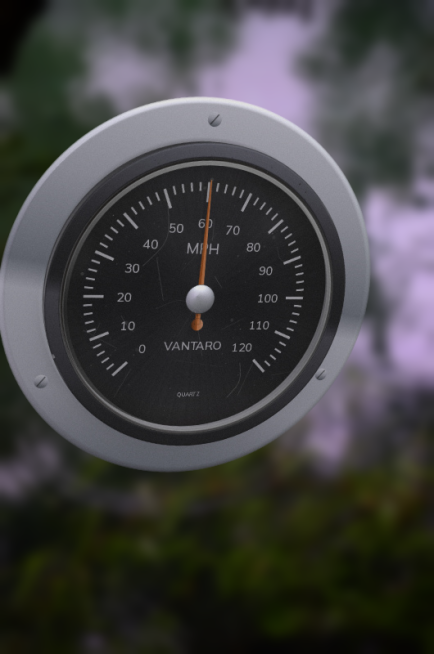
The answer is 60,mph
